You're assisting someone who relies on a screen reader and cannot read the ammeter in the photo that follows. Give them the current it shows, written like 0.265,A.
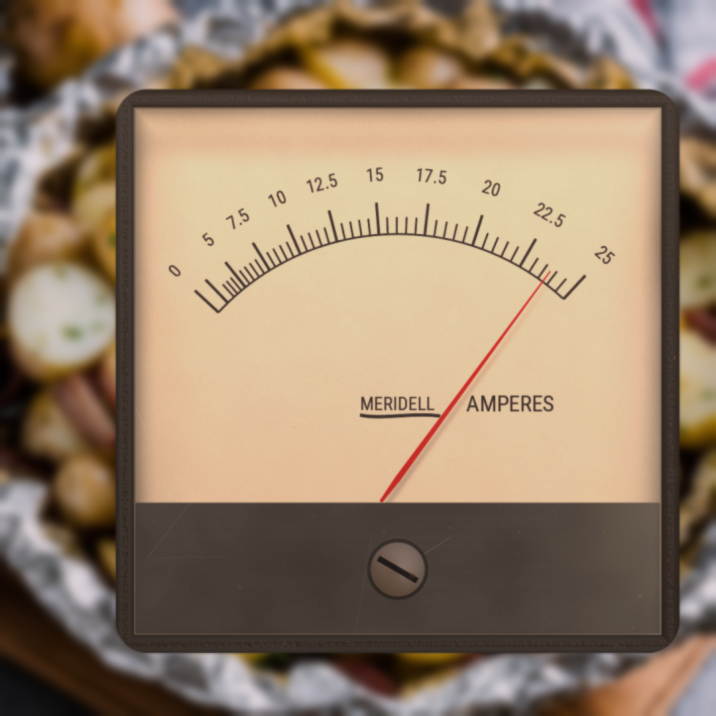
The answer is 23.75,A
